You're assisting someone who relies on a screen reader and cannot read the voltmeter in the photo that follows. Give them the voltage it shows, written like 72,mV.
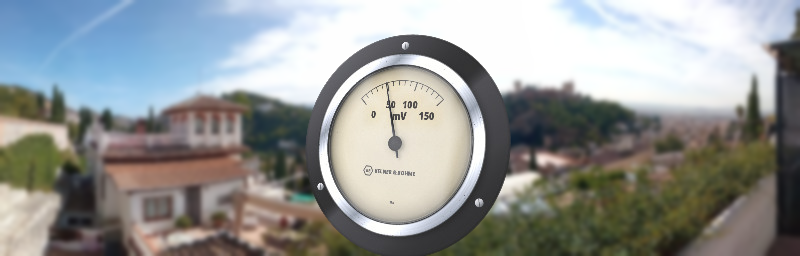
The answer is 50,mV
